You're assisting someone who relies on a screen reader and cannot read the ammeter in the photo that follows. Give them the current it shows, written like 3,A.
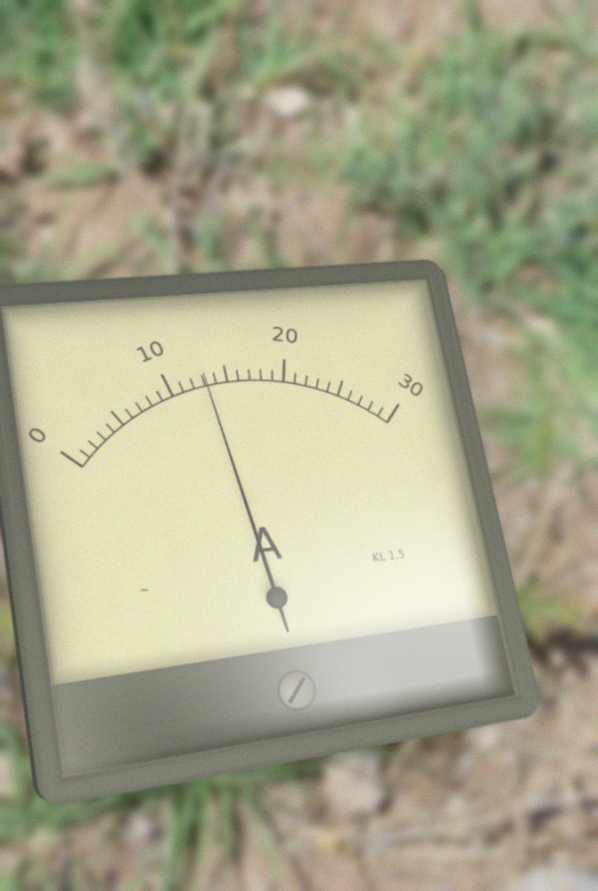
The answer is 13,A
